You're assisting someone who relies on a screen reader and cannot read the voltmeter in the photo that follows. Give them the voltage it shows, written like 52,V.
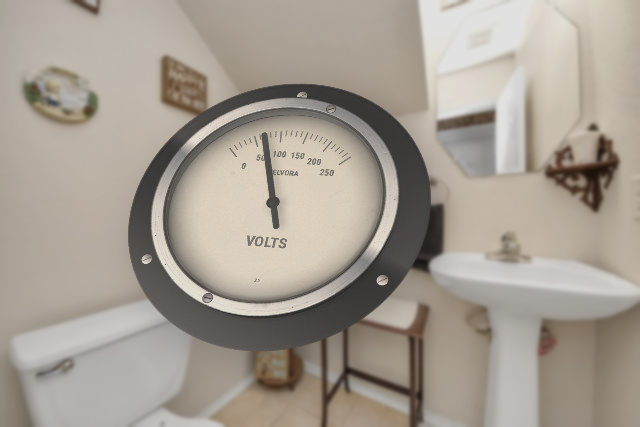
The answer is 70,V
